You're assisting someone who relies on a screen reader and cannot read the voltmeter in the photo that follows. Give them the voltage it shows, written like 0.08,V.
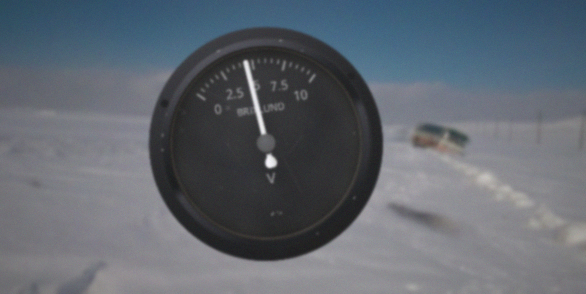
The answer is 4.5,V
